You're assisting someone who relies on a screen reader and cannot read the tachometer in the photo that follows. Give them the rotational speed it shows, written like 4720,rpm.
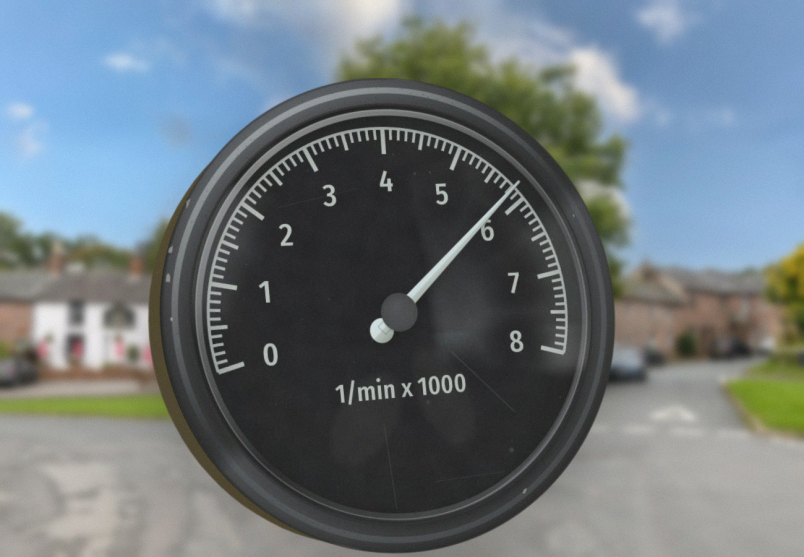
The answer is 5800,rpm
